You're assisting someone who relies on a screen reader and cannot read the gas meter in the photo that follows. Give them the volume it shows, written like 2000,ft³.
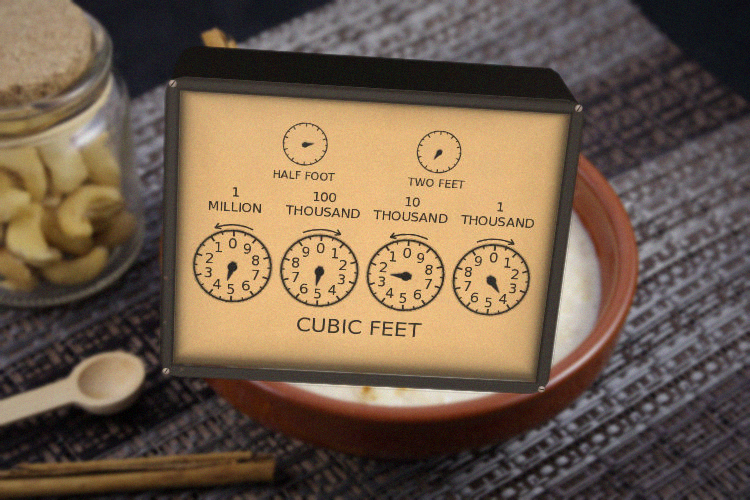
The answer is 452400,ft³
